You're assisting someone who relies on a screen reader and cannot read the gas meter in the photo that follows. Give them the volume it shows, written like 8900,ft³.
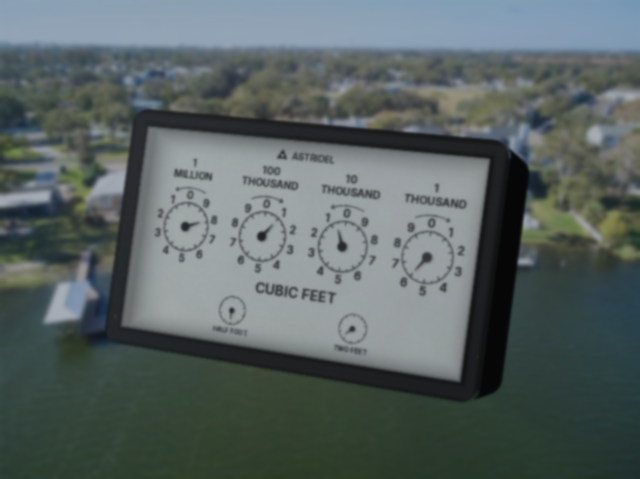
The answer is 810600,ft³
